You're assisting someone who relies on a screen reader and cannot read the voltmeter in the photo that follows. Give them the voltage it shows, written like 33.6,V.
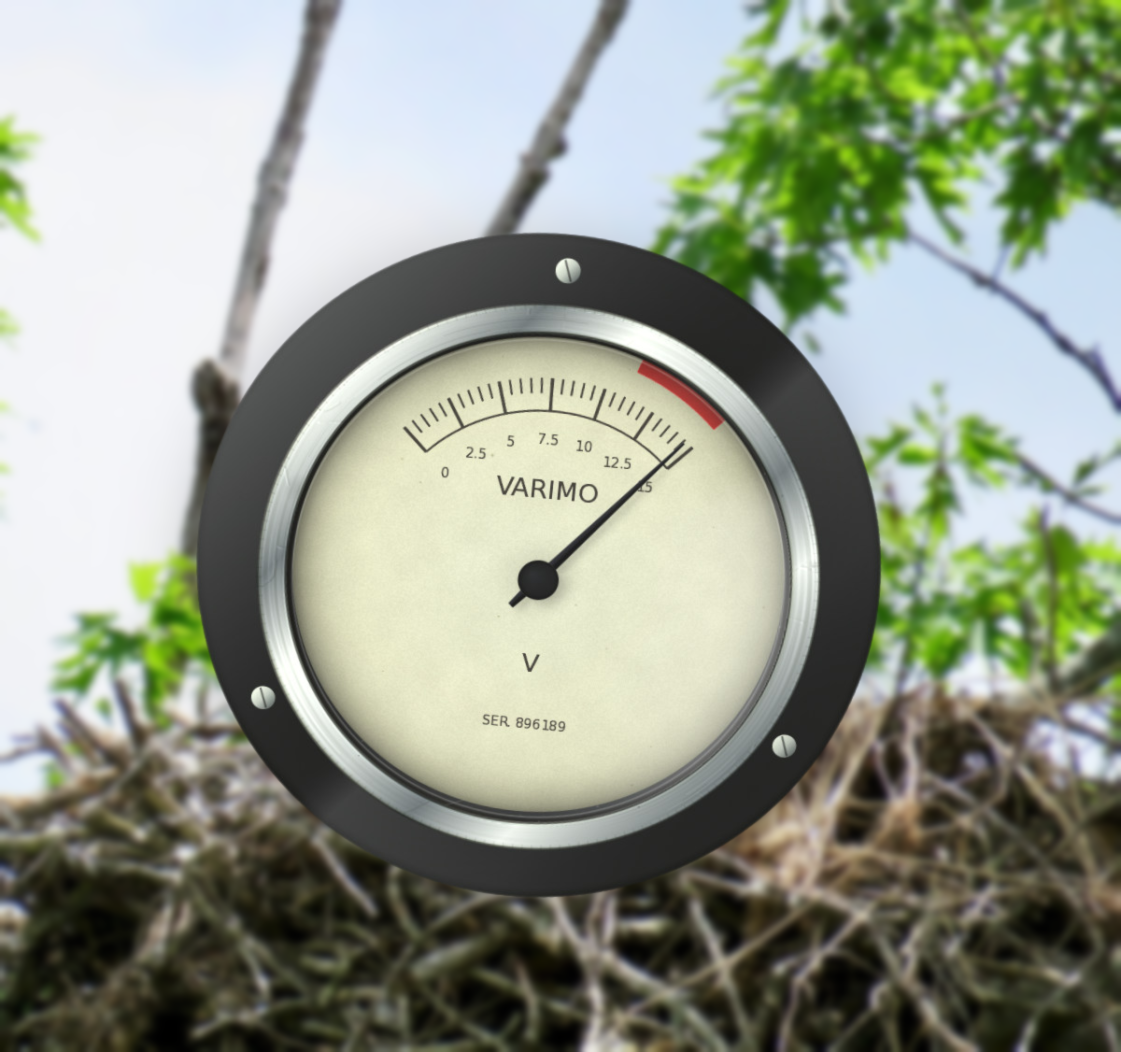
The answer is 14.5,V
